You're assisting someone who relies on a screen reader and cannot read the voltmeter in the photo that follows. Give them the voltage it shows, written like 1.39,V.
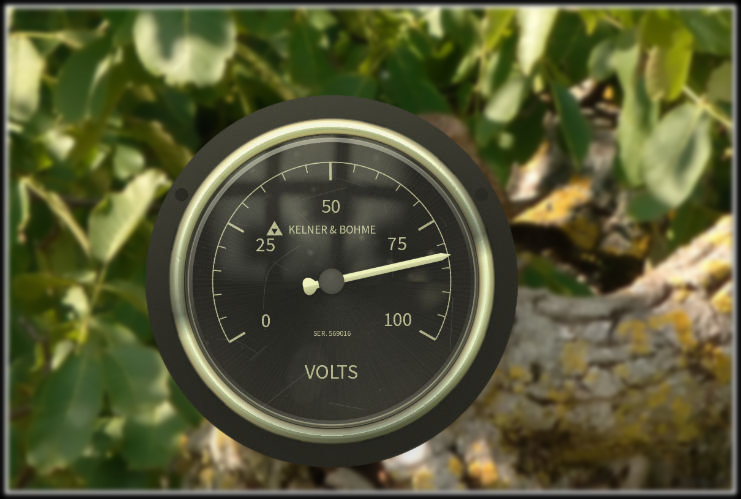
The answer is 82.5,V
